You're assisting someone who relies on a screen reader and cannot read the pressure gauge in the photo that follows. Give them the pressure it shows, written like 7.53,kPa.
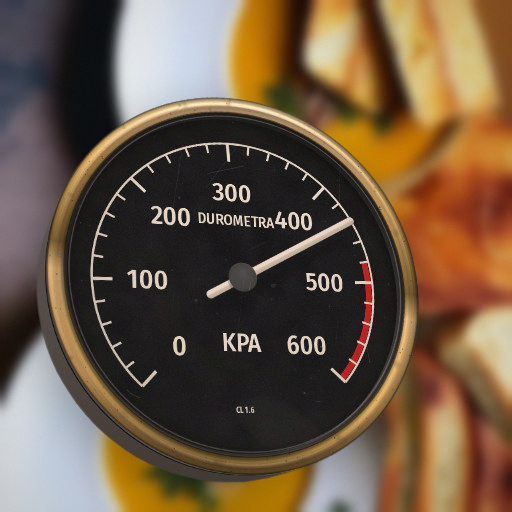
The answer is 440,kPa
